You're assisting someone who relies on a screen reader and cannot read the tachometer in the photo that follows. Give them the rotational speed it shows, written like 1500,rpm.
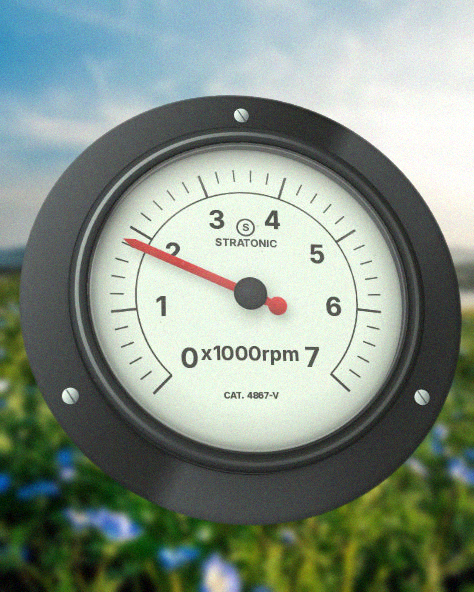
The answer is 1800,rpm
